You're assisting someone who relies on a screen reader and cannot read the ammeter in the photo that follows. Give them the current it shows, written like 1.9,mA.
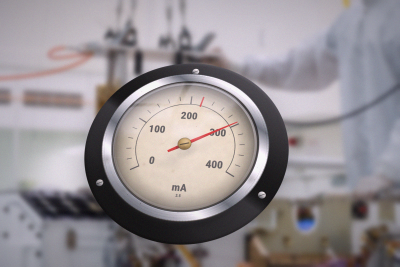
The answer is 300,mA
